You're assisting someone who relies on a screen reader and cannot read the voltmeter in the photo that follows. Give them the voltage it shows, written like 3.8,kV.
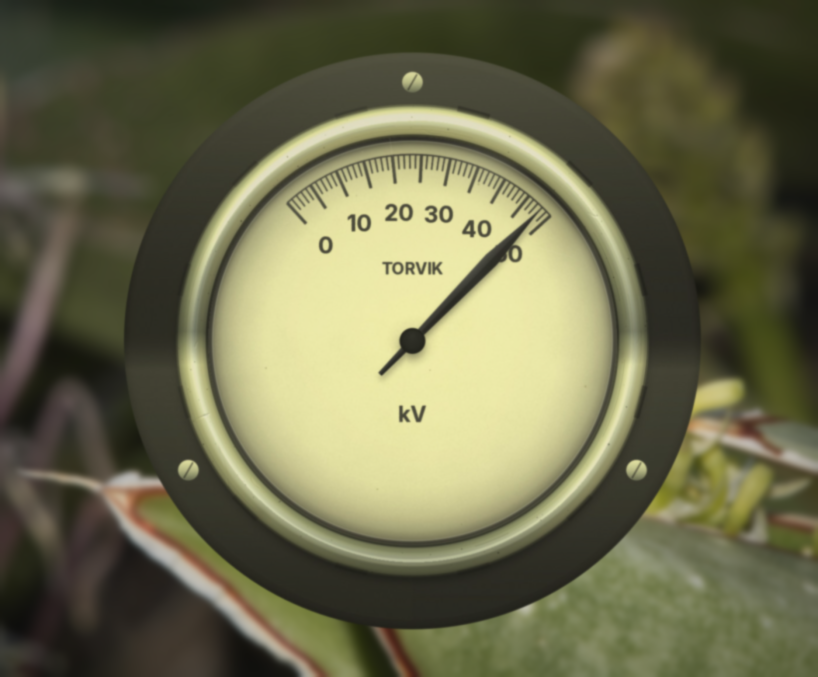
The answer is 48,kV
